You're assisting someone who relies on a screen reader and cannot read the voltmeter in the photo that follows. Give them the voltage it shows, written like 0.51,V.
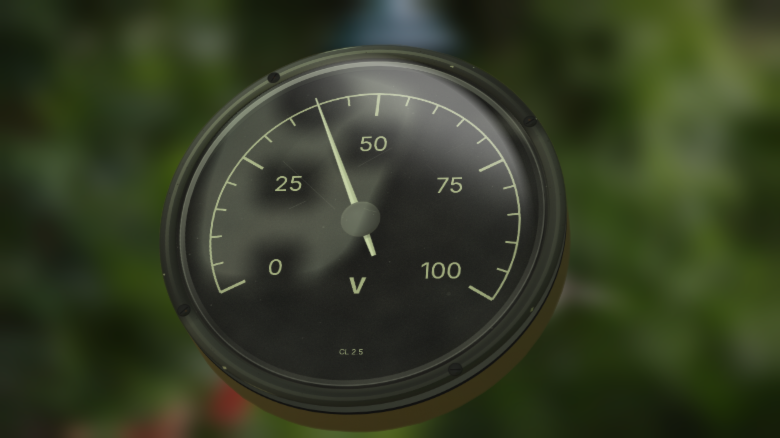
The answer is 40,V
